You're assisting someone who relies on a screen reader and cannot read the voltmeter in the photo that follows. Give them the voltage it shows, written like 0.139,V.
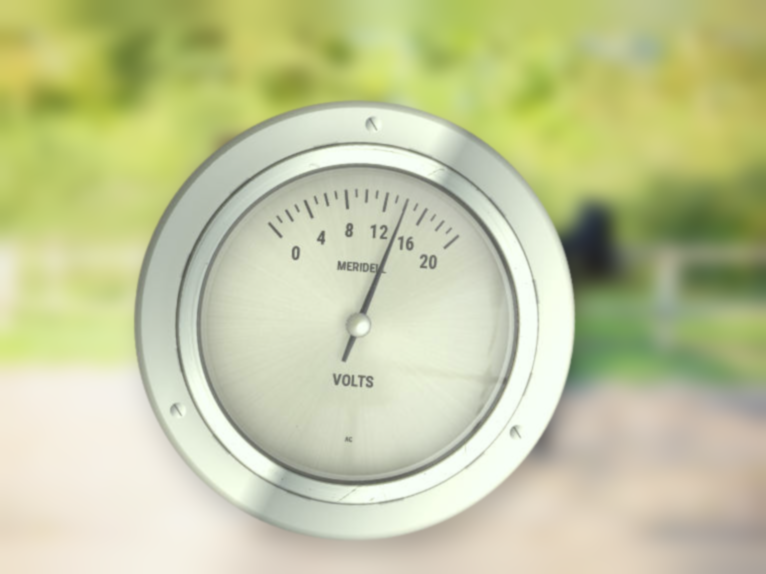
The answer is 14,V
